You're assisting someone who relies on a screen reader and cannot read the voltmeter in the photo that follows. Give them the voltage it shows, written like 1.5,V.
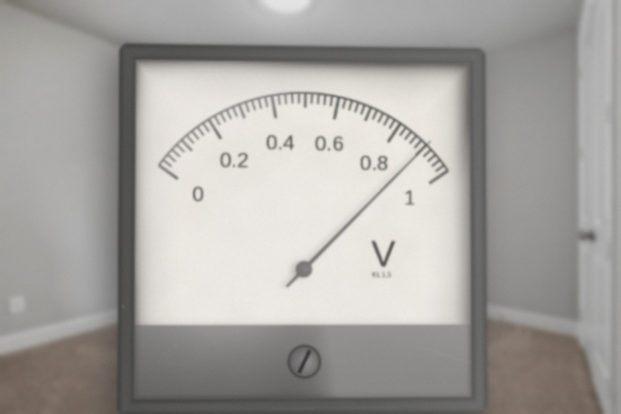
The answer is 0.9,V
